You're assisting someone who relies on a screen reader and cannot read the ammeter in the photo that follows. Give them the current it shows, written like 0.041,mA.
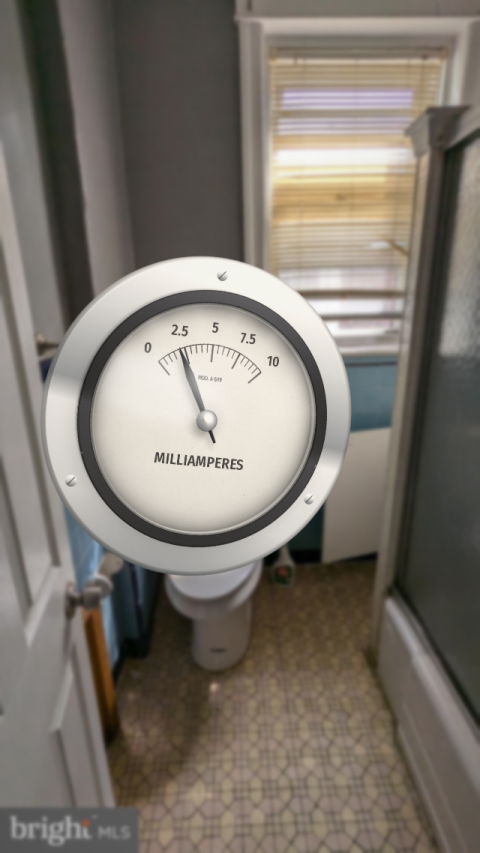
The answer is 2,mA
